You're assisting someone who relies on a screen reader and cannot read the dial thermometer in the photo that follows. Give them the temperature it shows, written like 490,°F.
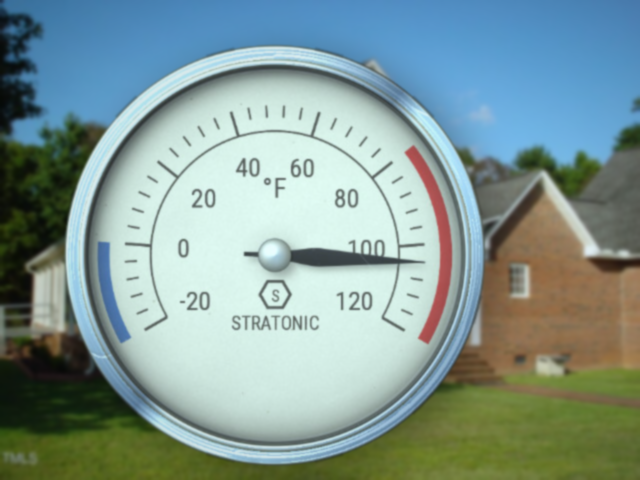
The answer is 104,°F
